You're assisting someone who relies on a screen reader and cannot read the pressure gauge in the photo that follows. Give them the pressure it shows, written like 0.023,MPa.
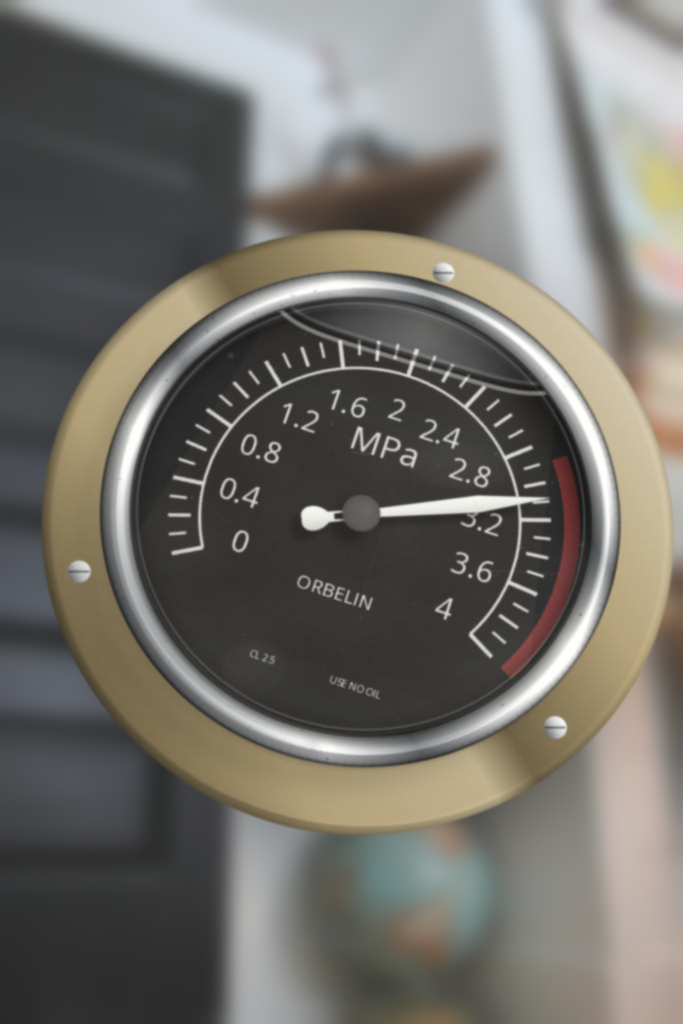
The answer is 3.1,MPa
